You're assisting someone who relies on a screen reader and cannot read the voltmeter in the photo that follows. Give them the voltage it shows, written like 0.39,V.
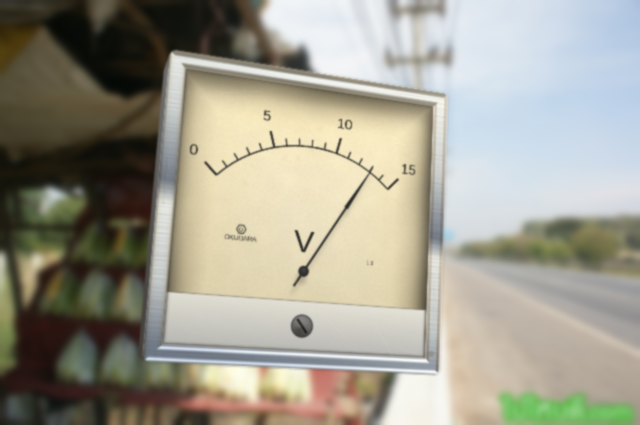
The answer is 13,V
